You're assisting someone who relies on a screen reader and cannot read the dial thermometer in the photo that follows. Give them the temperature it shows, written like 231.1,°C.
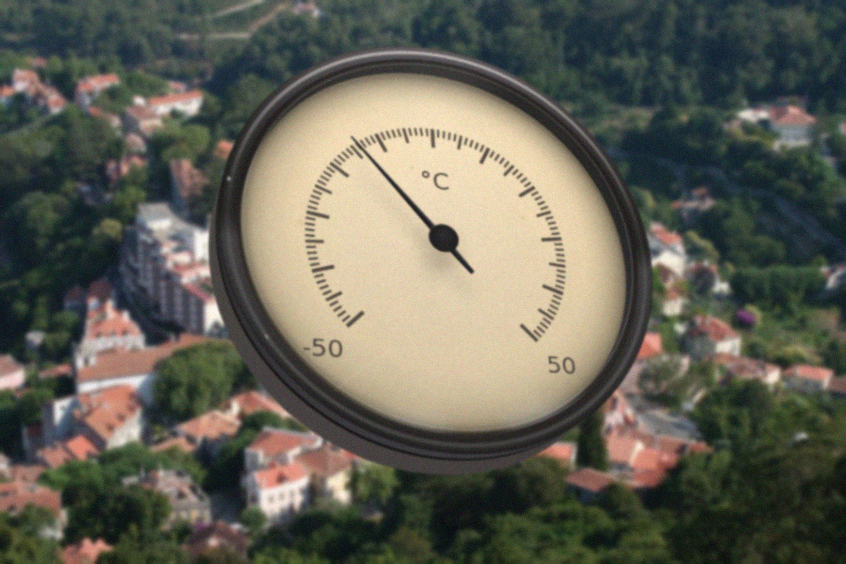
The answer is -15,°C
